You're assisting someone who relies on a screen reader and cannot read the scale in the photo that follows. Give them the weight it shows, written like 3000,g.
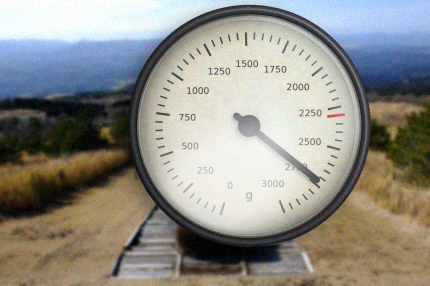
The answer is 2725,g
